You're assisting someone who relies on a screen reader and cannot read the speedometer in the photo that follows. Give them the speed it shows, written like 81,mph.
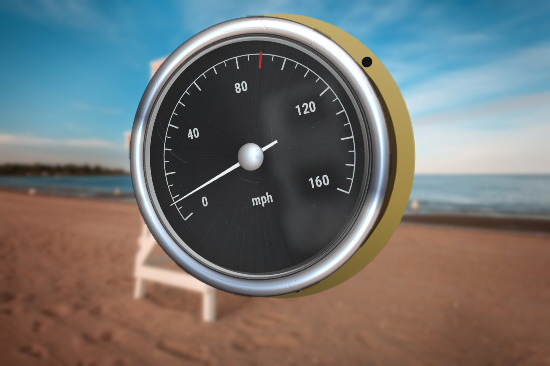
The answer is 7.5,mph
